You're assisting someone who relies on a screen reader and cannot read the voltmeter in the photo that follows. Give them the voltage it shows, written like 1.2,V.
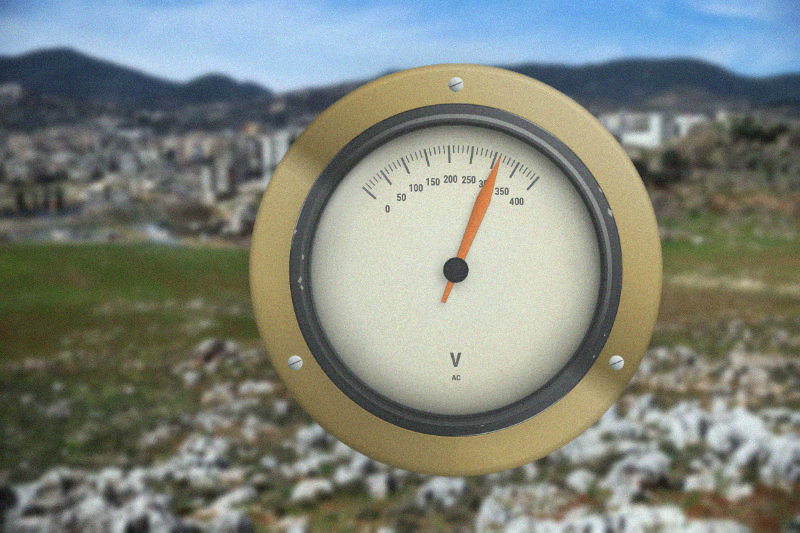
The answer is 310,V
